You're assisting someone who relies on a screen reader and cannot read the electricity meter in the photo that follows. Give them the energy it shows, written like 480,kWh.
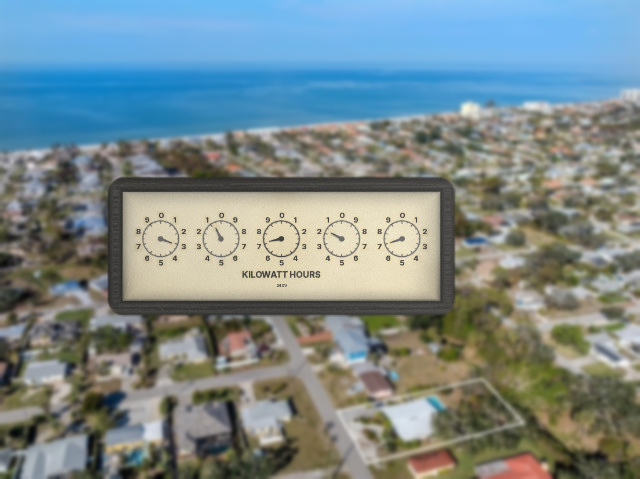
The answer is 30717,kWh
